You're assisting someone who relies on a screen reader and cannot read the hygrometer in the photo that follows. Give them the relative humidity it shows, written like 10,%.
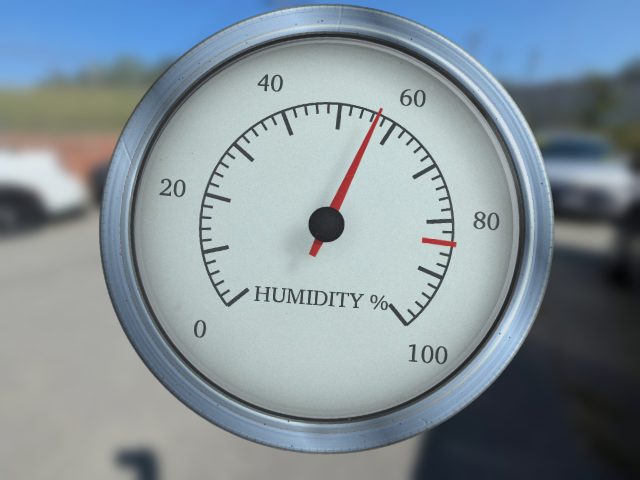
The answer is 57,%
